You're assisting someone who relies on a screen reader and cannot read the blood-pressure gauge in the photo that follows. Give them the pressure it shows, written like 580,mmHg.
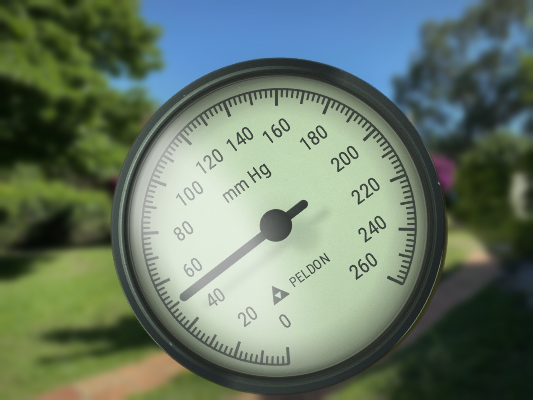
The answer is 50,mmHg
